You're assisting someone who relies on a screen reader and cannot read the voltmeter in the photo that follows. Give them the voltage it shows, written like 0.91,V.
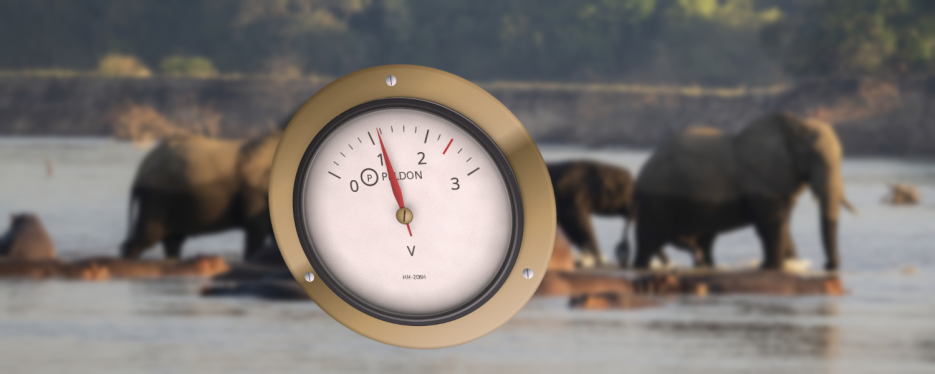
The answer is 1.2,V
